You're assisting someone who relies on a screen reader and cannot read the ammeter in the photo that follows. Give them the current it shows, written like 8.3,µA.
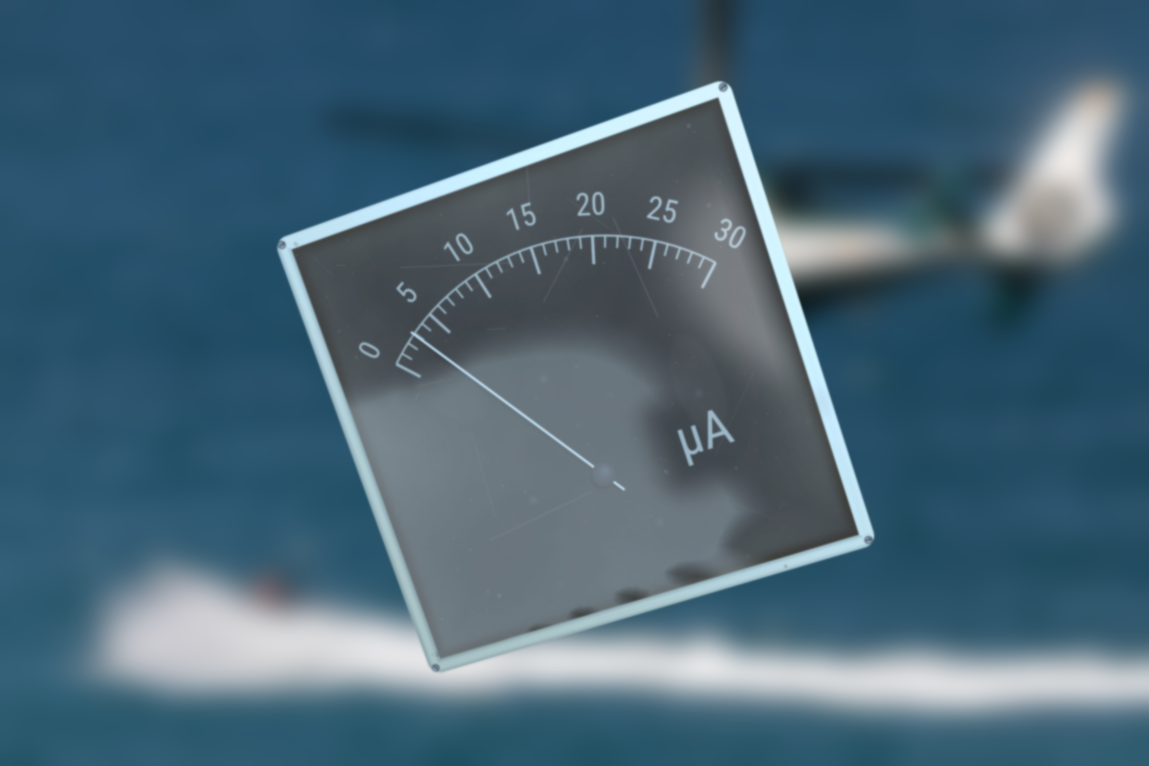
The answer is 3,µA
